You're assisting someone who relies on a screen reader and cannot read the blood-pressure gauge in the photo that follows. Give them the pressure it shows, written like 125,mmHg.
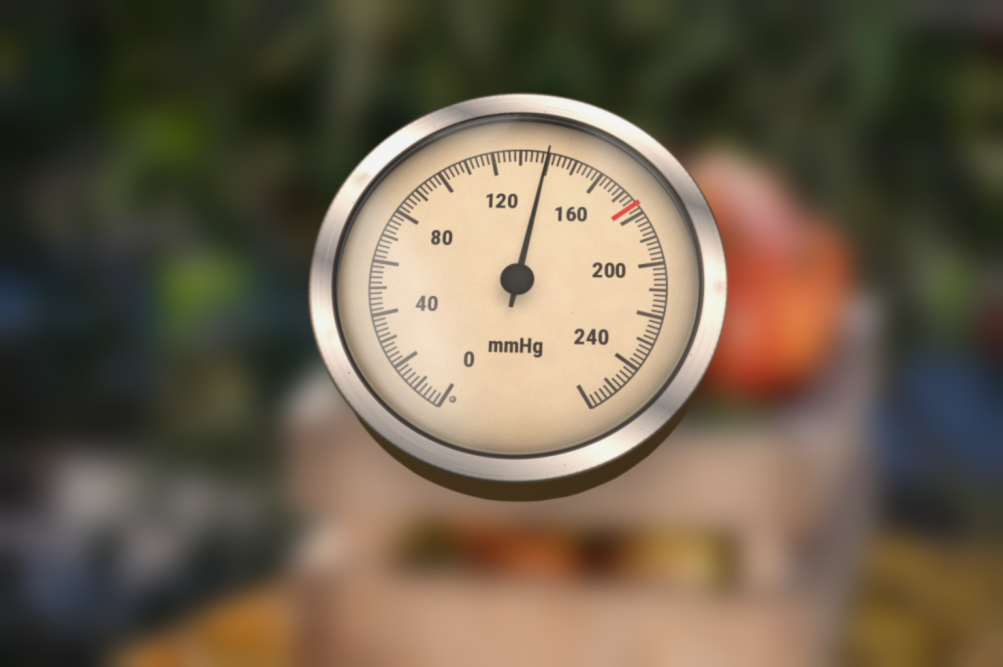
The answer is 140,mmHg
